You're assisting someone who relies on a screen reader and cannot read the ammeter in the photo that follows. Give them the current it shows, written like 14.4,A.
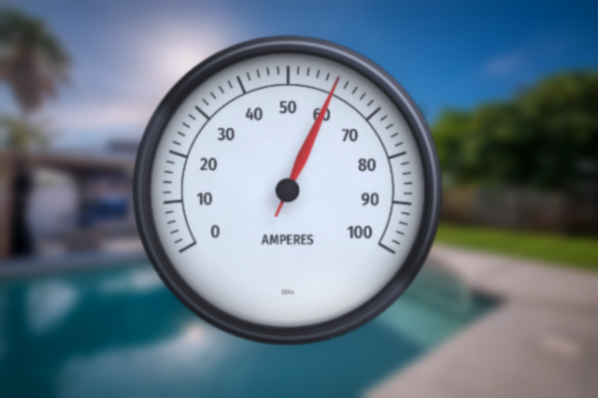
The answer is 60,A
